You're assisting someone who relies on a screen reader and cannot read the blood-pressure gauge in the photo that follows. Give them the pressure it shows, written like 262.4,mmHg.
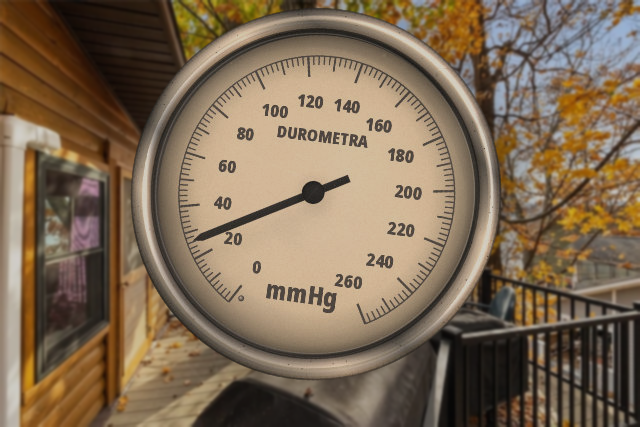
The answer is 26,mmHg
